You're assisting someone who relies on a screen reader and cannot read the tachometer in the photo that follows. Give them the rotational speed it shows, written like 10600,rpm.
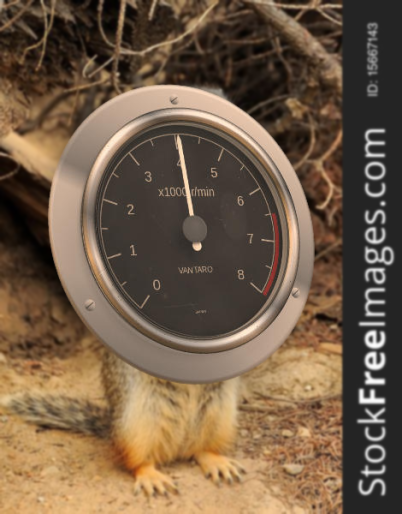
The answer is 4000,rpm
